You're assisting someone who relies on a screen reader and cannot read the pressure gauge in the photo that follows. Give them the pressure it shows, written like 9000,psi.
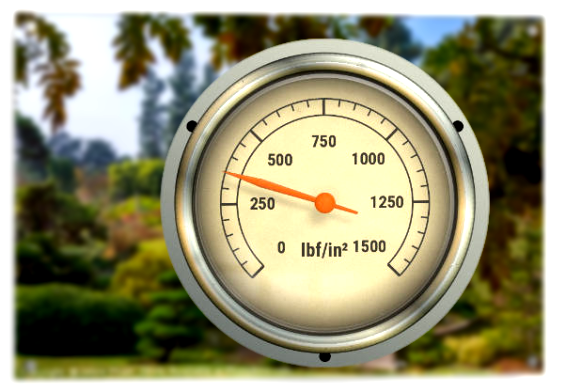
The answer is 350,psi
